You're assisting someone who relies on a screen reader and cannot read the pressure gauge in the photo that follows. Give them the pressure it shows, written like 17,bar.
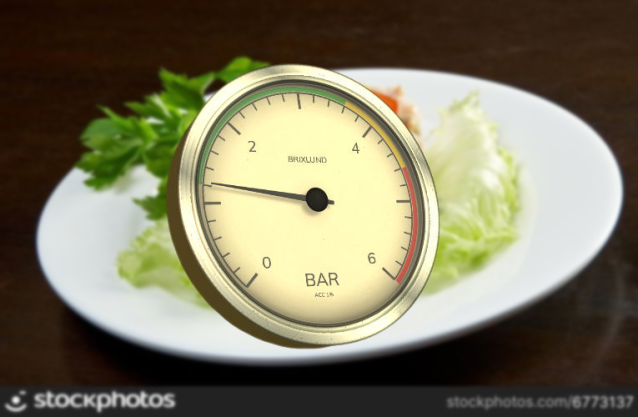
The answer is 1.2,bar
